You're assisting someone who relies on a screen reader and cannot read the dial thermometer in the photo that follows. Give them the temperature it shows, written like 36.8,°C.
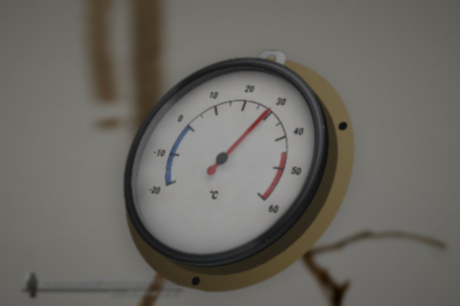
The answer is 30,°C
